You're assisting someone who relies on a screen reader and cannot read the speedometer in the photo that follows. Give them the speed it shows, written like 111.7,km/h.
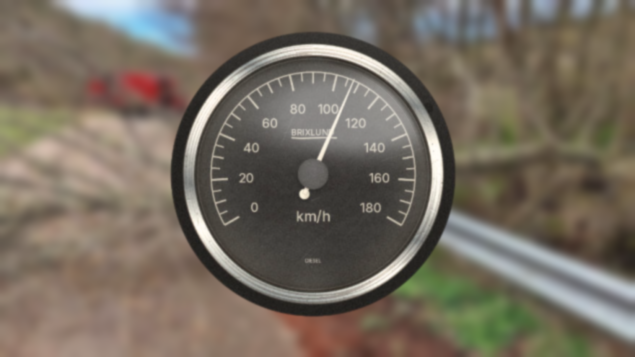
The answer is 107.5,km/h
